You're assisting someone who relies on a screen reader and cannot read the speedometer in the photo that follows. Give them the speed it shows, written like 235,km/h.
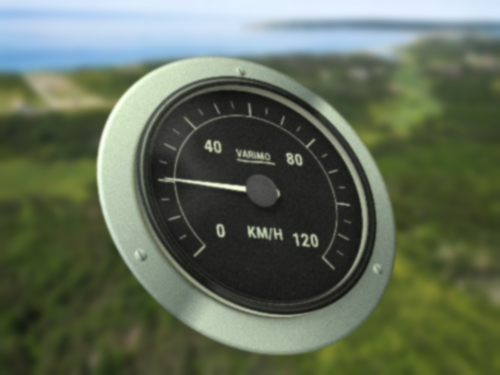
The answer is 20,km/h
